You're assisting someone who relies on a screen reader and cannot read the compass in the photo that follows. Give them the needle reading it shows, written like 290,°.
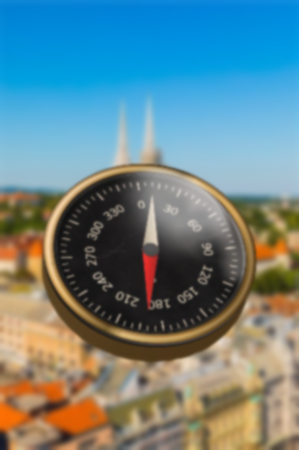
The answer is 190,°
